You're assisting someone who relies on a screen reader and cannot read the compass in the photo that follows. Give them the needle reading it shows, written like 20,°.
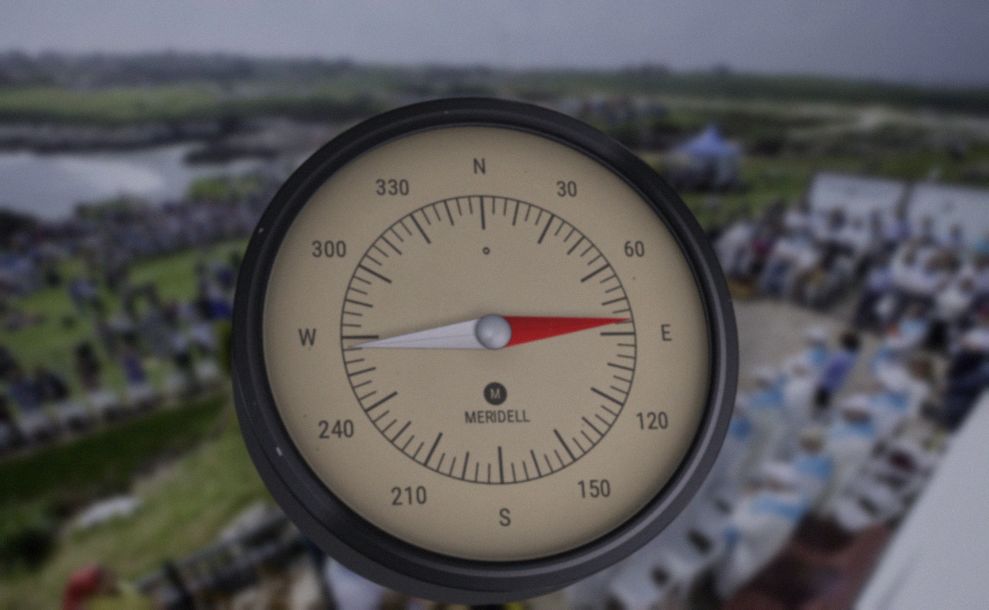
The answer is 85,°
